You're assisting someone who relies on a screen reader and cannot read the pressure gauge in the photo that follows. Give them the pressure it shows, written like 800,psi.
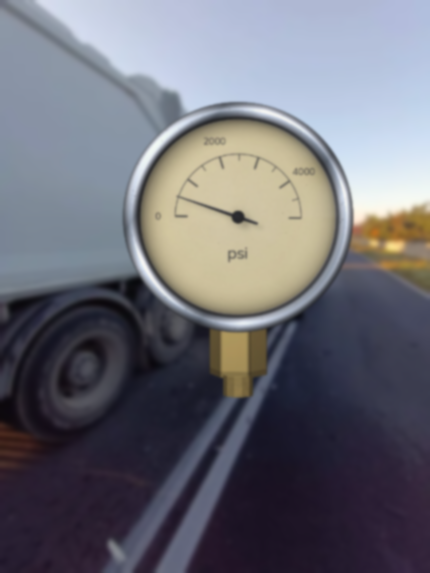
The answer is 500,psi
